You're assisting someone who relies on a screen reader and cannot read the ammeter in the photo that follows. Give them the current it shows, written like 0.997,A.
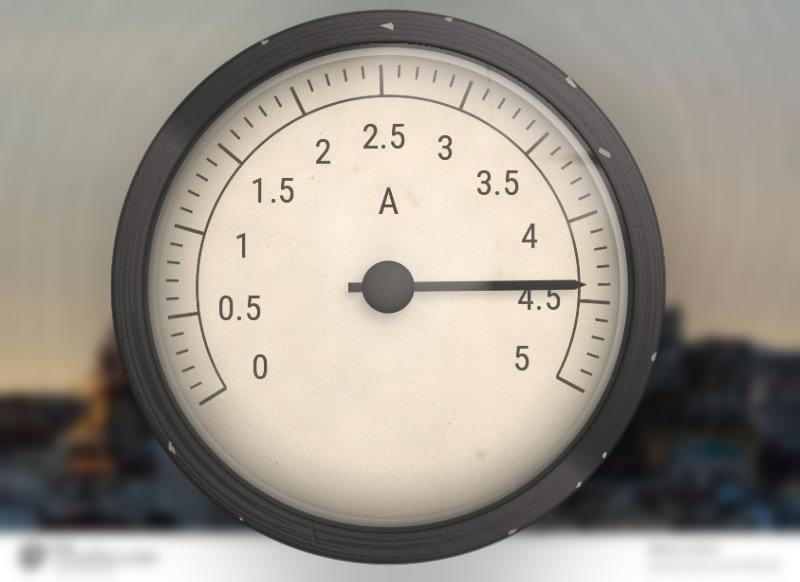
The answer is 4.4,A
